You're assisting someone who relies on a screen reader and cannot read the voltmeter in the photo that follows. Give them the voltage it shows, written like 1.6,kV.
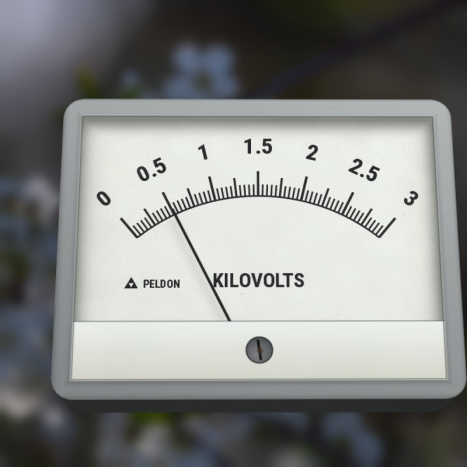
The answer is 0.5,kV
